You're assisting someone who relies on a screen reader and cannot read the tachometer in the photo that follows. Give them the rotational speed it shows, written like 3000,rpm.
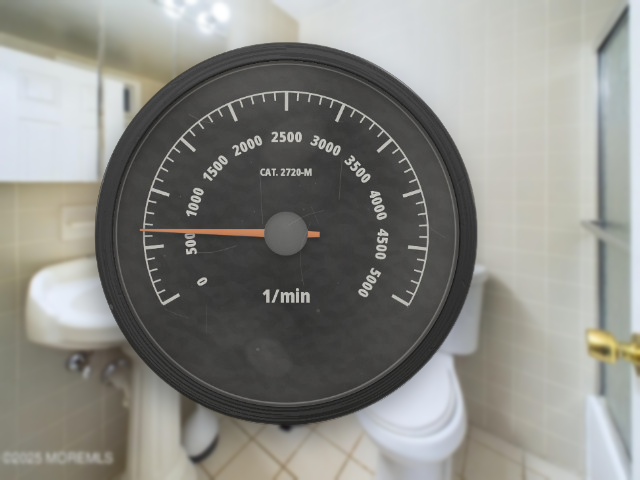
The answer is 650,rpm
